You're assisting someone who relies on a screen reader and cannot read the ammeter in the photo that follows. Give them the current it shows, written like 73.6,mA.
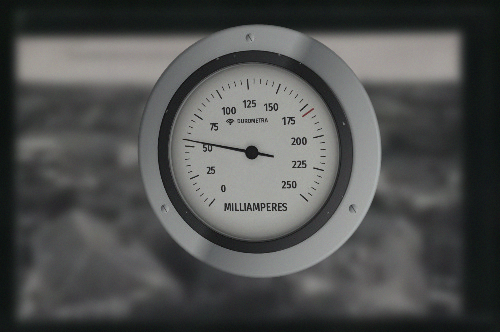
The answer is 55,mA
